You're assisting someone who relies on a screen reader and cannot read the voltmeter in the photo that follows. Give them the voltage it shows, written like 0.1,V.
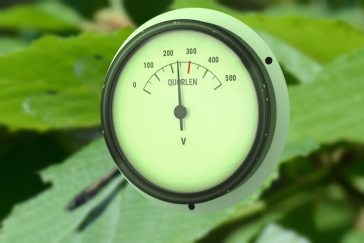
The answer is 250,V
